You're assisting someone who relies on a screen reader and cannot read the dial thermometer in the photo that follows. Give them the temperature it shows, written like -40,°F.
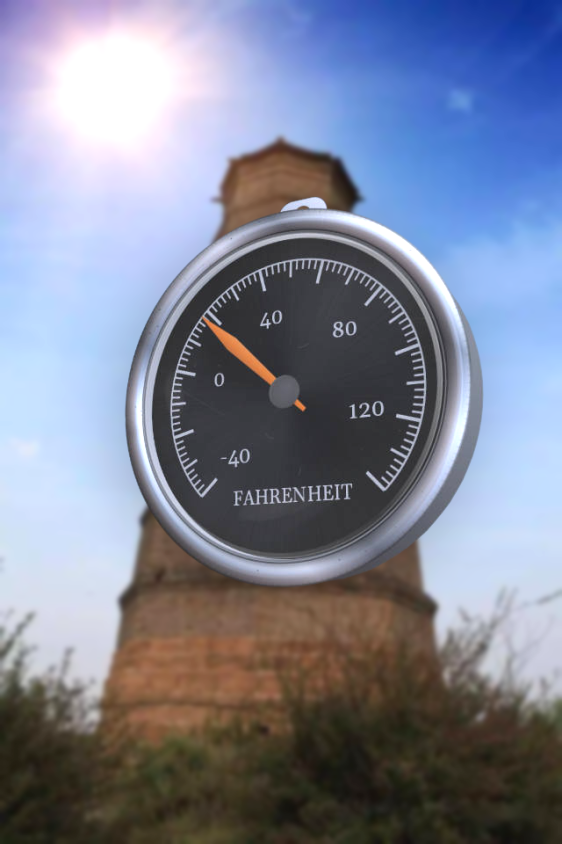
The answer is 18,°F
